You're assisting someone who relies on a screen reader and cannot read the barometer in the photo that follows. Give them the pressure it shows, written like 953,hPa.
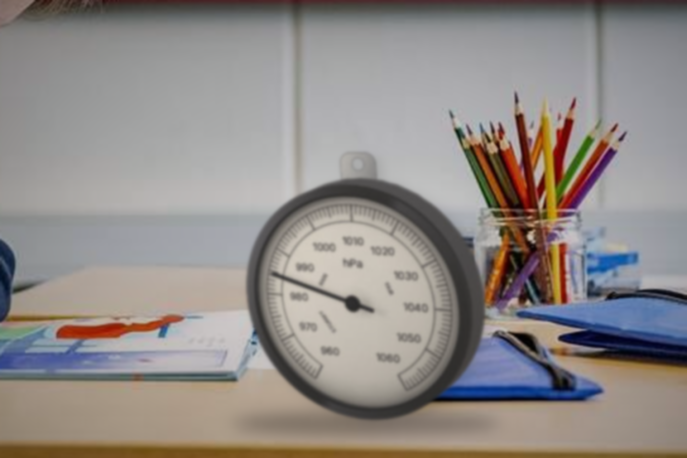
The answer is 985,hPa
